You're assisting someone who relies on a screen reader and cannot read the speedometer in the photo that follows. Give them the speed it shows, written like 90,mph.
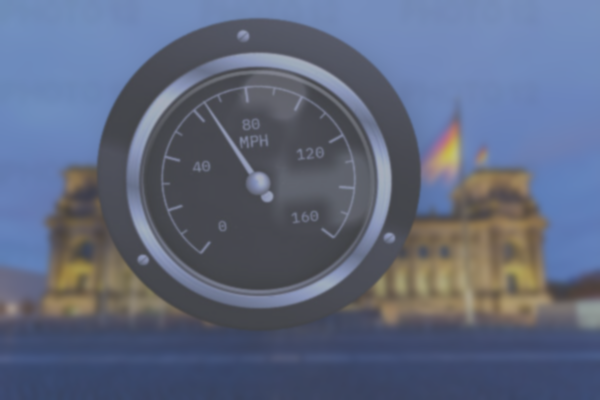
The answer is 65,mph
